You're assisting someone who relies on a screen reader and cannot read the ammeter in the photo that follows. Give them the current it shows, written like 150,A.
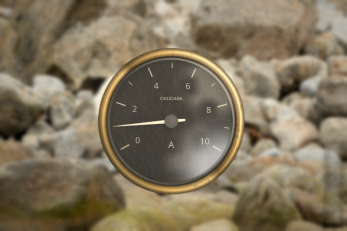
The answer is 1,A
